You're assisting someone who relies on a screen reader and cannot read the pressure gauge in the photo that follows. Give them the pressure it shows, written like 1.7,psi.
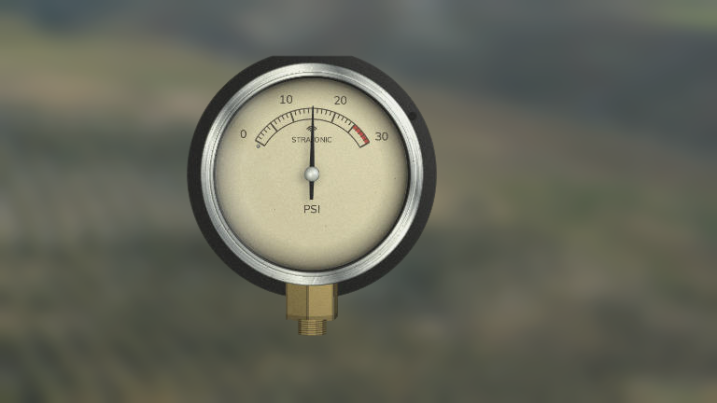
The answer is 15,psi
